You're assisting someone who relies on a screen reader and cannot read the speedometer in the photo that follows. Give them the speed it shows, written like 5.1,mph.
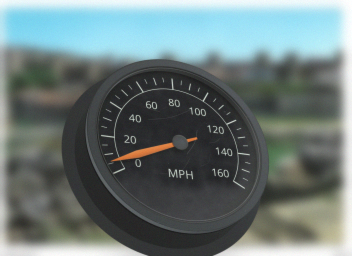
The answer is 5,mph
